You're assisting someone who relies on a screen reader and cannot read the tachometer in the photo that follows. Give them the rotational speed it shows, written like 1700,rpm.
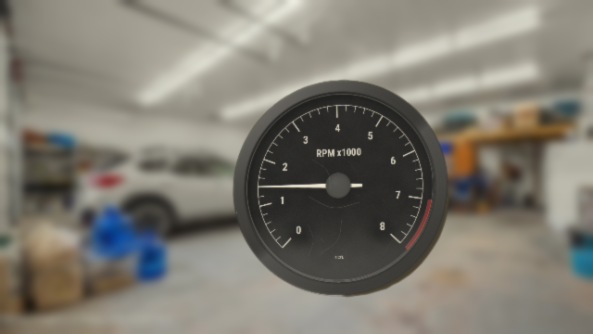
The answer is 1400,rpm
